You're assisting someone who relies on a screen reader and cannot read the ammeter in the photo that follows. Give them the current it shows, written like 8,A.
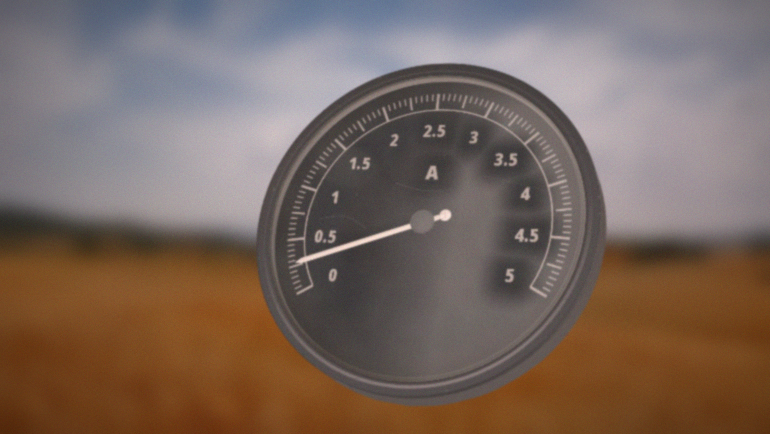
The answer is 0.25,A
